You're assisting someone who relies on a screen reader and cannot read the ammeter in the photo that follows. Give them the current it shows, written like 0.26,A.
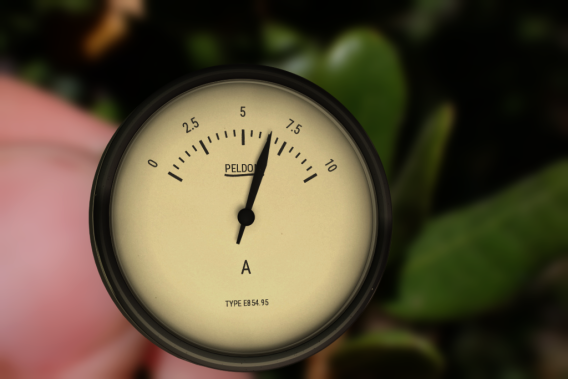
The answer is 6.5,A
